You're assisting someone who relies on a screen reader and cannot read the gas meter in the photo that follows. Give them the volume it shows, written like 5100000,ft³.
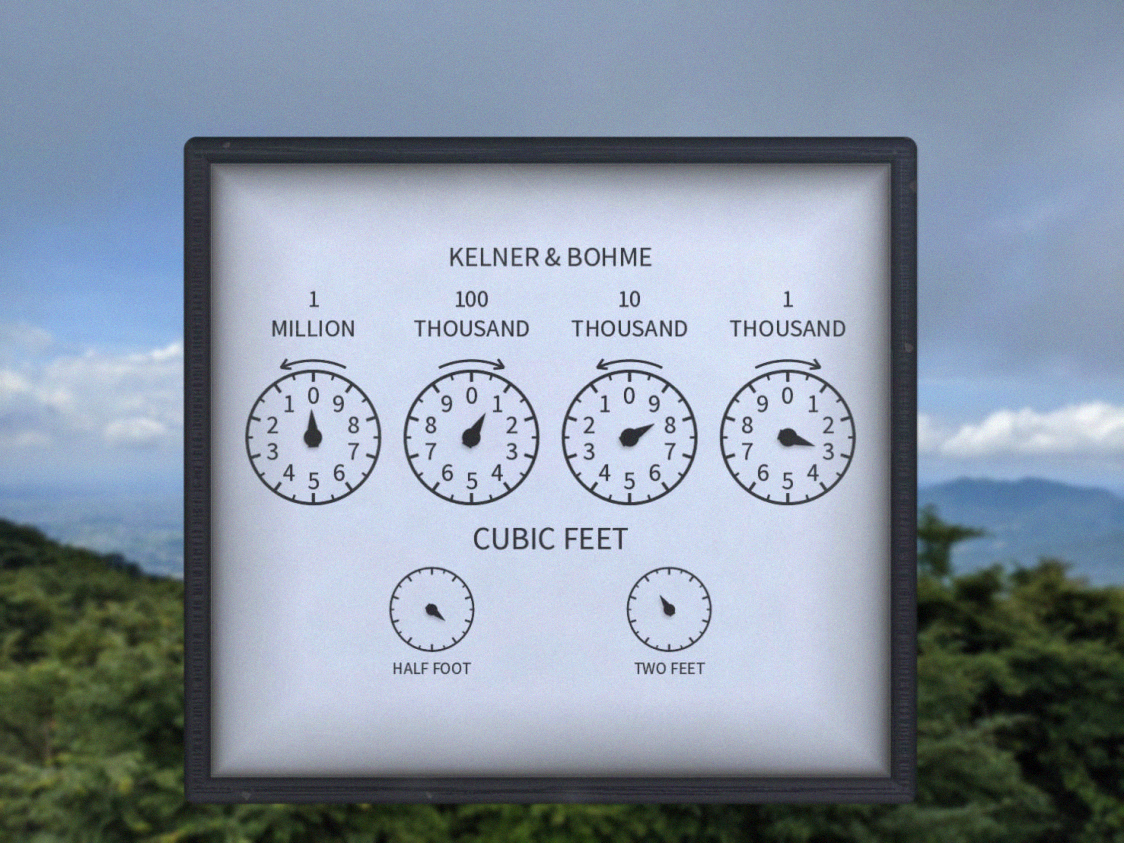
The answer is 8300,ft³
